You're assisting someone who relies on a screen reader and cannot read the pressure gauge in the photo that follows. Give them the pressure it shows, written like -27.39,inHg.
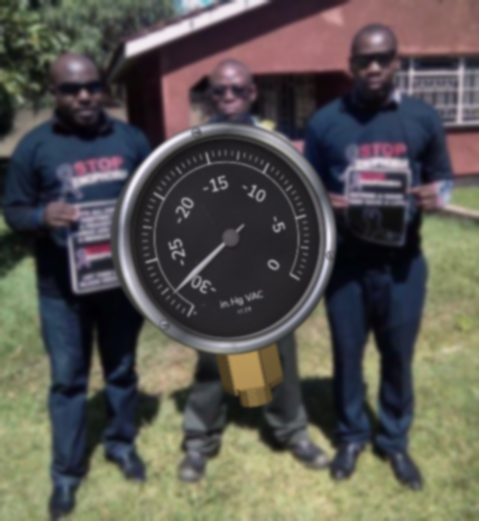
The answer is -28,inHg
